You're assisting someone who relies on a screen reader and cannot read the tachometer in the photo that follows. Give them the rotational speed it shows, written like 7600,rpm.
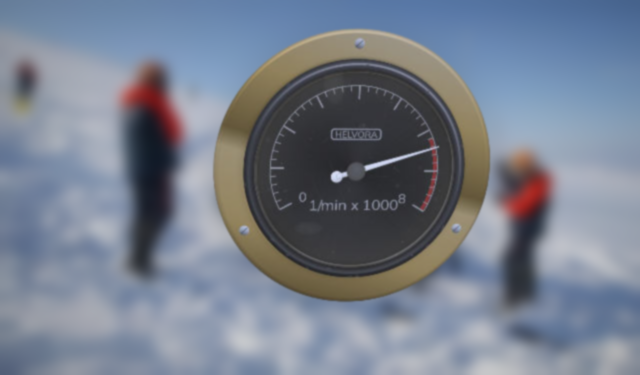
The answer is 6400,rpm
